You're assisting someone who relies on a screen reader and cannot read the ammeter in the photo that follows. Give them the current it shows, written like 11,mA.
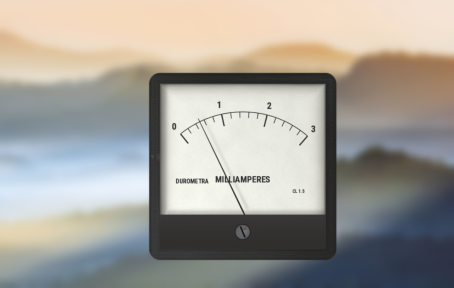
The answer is 0.5,mA
